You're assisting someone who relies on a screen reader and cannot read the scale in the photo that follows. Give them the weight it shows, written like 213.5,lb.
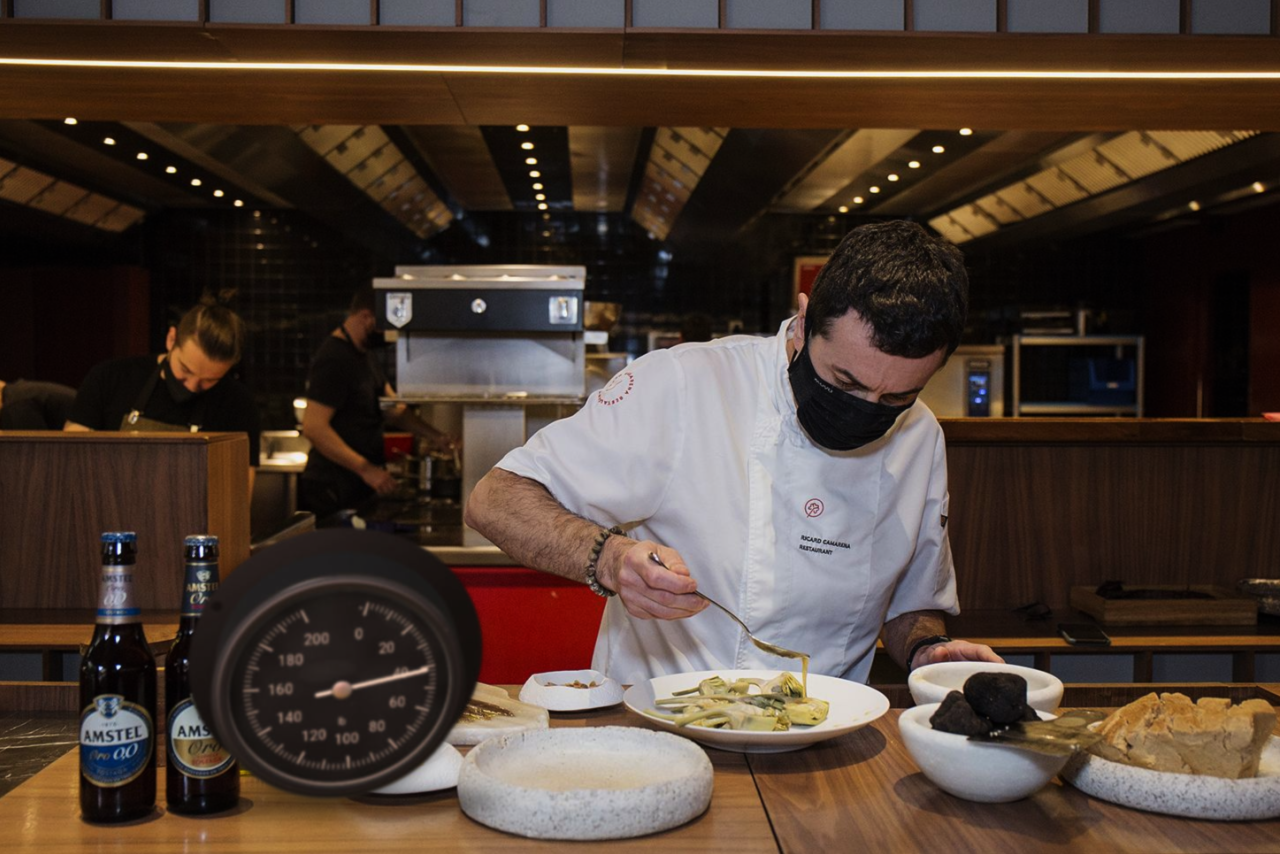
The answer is 40,lb
